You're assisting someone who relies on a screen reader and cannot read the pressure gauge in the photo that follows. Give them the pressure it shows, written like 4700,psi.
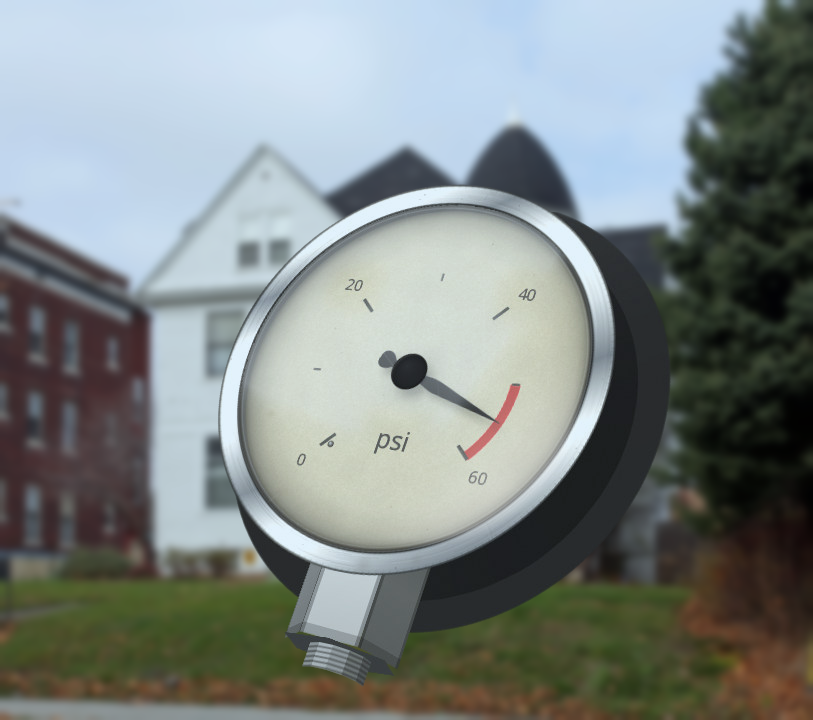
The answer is 55,psi
